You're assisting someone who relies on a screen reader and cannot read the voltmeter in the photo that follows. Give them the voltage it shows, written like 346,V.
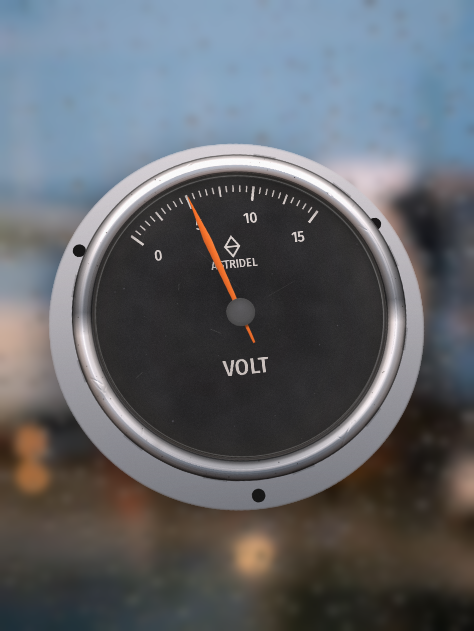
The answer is 5,V
